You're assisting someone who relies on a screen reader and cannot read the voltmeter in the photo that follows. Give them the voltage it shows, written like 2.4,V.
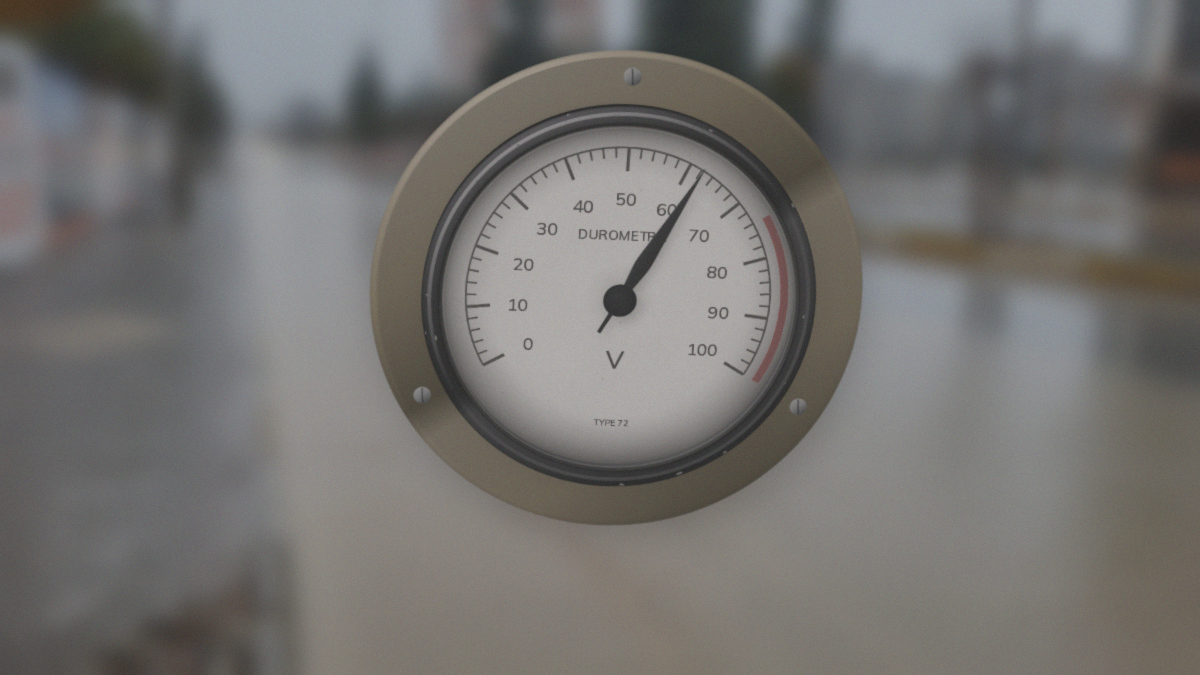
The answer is 62,V
